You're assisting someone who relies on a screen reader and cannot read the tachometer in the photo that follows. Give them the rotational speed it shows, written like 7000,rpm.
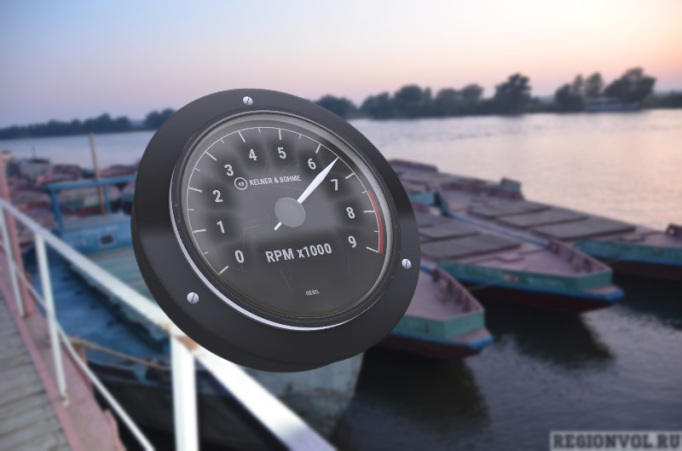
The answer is 6500,rpm
